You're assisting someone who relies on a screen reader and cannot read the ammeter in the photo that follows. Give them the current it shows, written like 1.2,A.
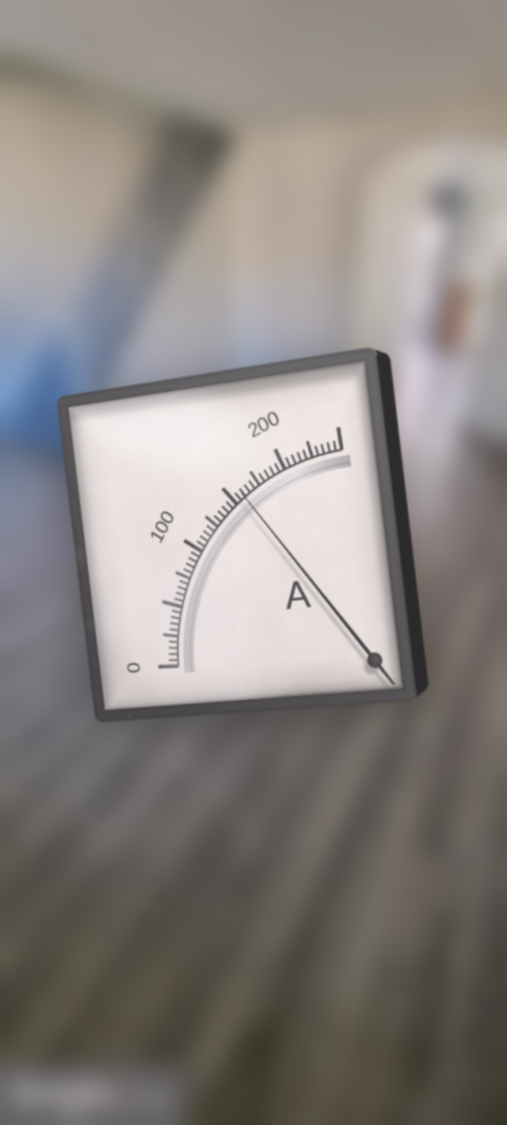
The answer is 160,A
